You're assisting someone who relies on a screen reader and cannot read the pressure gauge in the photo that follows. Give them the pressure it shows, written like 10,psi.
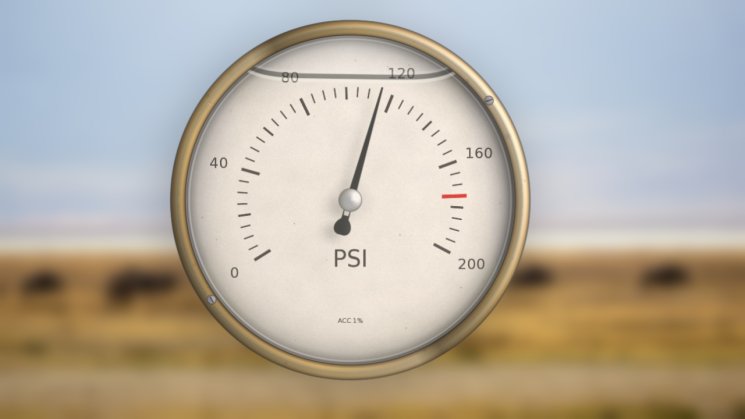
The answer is 115,psi
